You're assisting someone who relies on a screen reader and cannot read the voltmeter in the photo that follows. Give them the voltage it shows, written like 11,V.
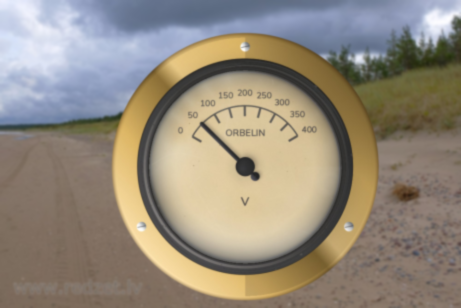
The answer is 50,V
